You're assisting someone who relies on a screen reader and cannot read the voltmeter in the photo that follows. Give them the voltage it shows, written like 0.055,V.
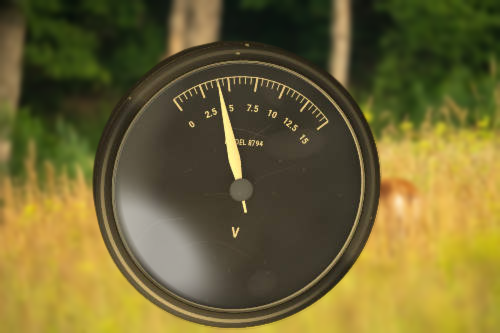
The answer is 4,V
